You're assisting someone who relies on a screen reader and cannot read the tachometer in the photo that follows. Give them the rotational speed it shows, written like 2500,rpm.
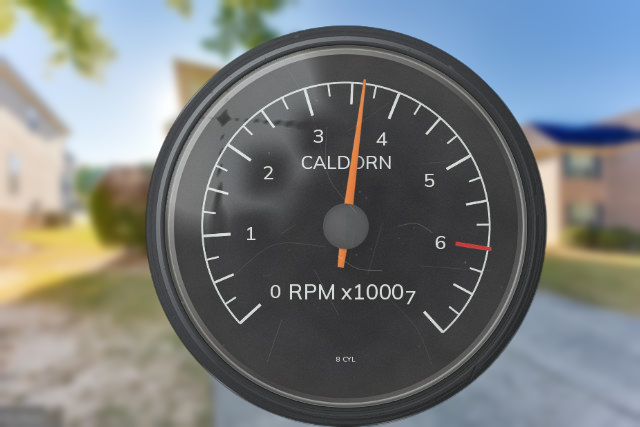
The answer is 3625,rpm
